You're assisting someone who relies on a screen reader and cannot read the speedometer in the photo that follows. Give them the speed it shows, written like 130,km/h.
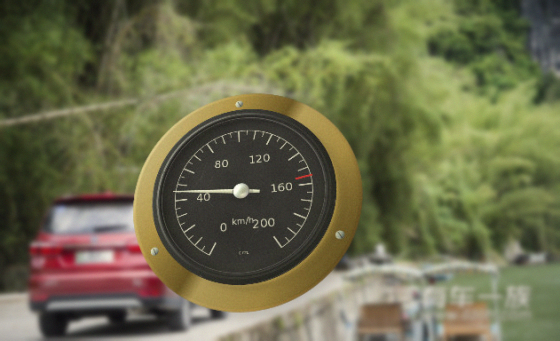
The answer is 45,km/h
